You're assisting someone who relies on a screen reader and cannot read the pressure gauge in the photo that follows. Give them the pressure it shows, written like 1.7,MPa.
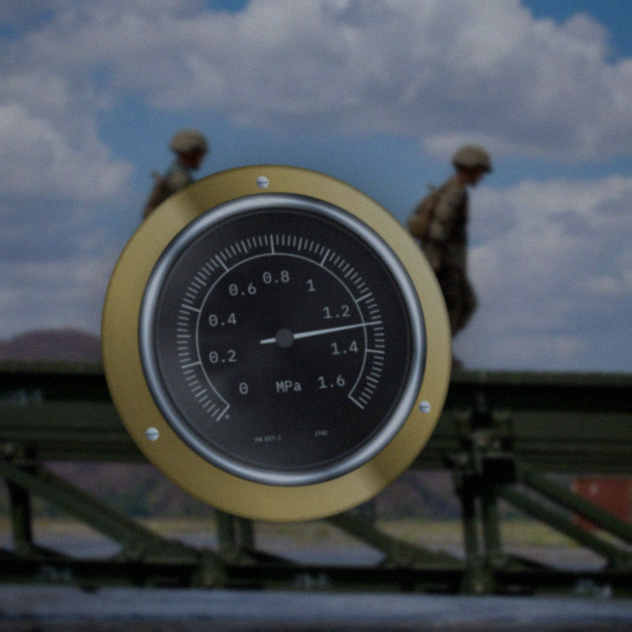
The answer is 1.3,MPa
